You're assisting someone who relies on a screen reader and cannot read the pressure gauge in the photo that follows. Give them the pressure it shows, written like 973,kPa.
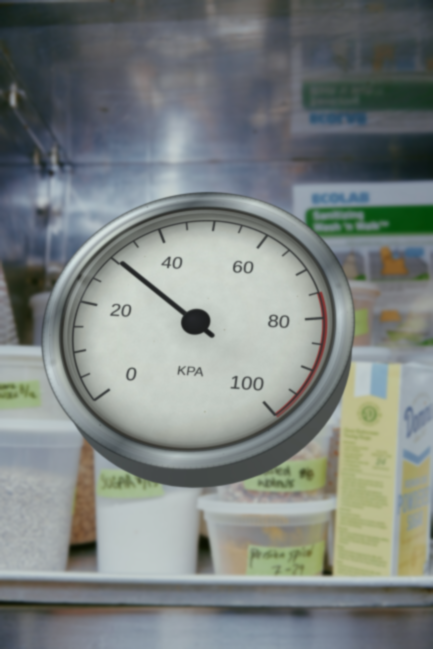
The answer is 30,kPa
